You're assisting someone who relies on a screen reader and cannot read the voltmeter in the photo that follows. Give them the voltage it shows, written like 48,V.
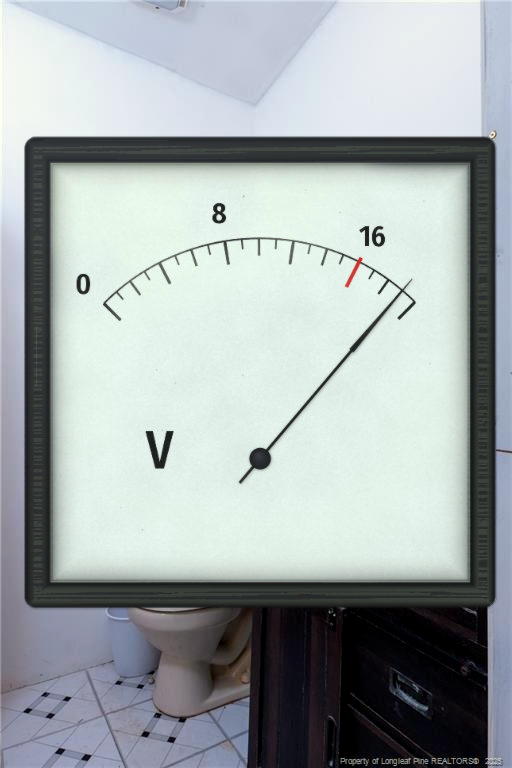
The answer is 19,V
